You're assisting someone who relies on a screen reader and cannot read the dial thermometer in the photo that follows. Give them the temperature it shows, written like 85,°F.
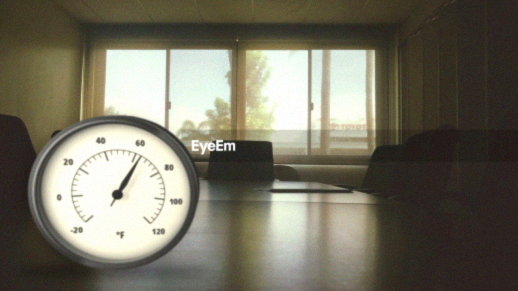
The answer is 64,°F
